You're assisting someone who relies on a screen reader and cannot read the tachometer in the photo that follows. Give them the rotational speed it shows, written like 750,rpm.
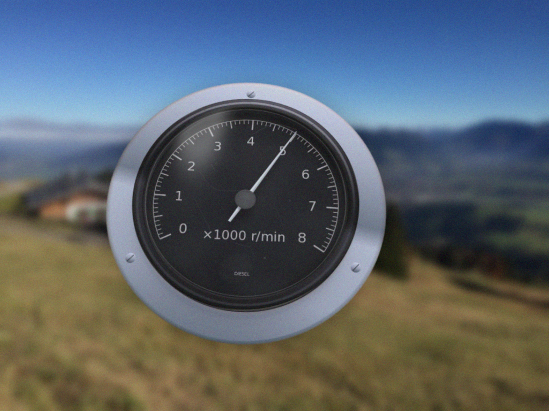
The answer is 5000,rpm
